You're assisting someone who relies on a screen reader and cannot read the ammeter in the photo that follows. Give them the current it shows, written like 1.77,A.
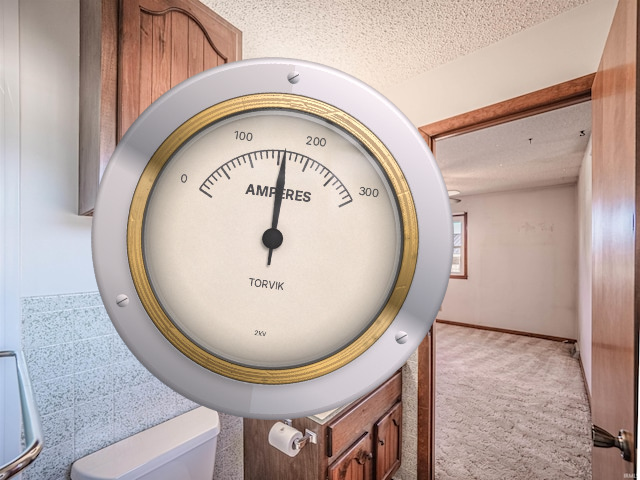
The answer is 160,A
